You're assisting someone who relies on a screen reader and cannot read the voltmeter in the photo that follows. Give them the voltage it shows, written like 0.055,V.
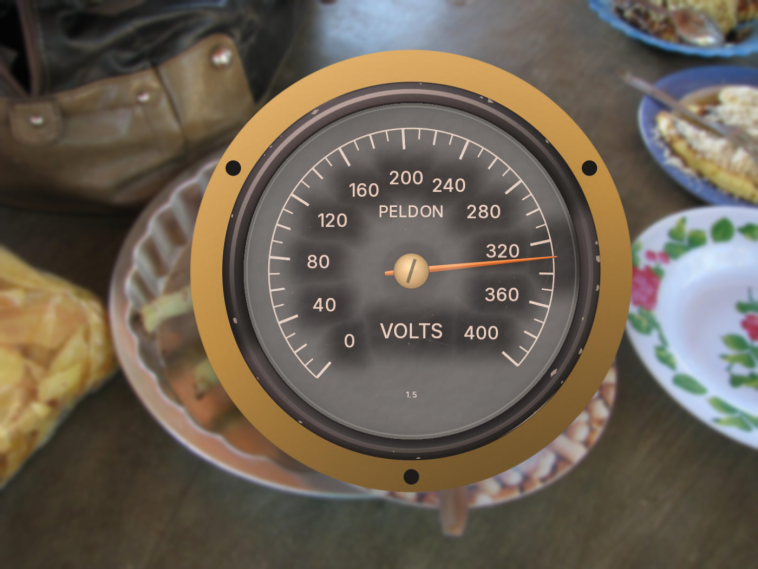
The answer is 330,V
